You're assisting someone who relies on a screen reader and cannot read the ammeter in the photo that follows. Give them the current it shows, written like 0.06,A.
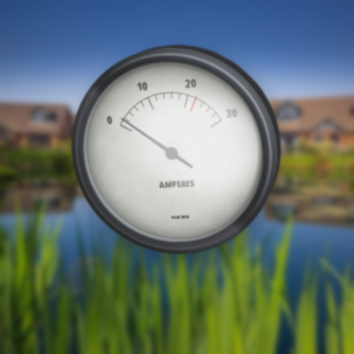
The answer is 2,A
